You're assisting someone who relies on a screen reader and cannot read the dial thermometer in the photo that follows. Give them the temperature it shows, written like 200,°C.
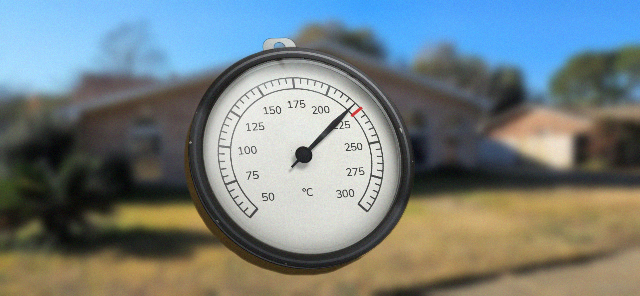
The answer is 220,°C
